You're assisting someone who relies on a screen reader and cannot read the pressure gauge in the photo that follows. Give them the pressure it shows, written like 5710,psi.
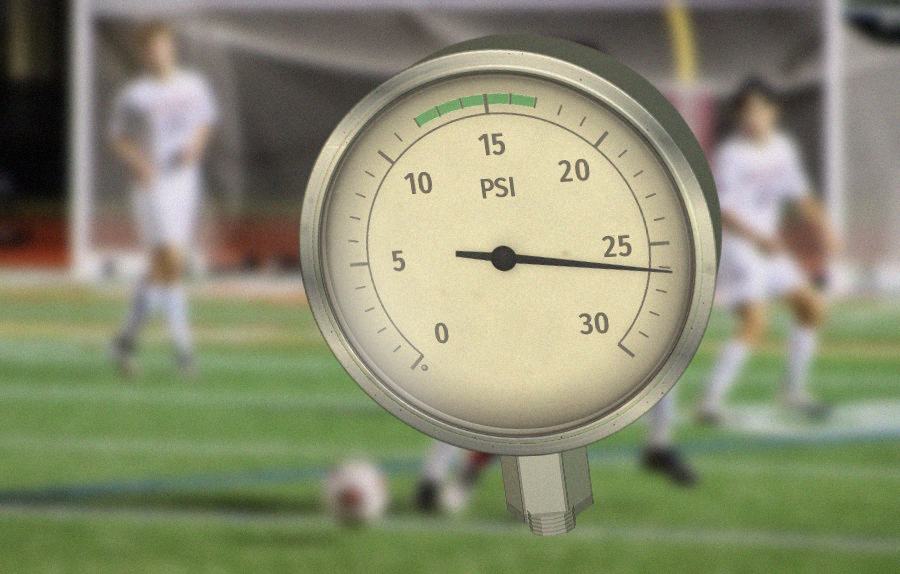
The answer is 26,psi
